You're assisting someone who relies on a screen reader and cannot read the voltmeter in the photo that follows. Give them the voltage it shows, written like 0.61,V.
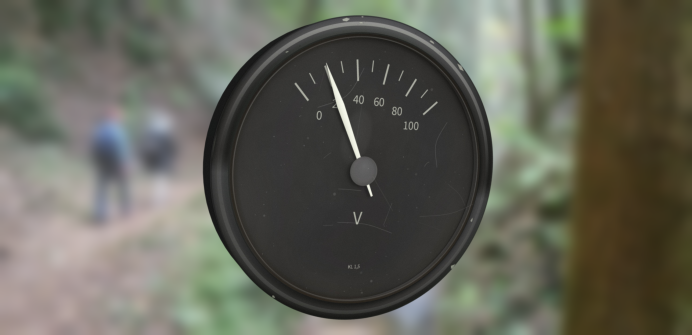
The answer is 20,V
